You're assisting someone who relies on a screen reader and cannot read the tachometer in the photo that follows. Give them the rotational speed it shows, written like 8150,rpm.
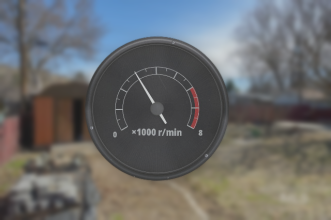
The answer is 3000,rpm
